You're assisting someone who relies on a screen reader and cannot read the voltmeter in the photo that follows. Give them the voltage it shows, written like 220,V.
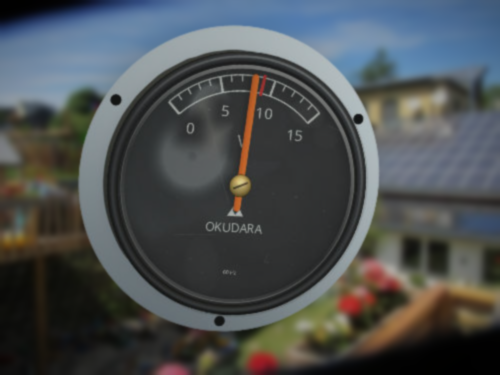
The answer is 8,V
